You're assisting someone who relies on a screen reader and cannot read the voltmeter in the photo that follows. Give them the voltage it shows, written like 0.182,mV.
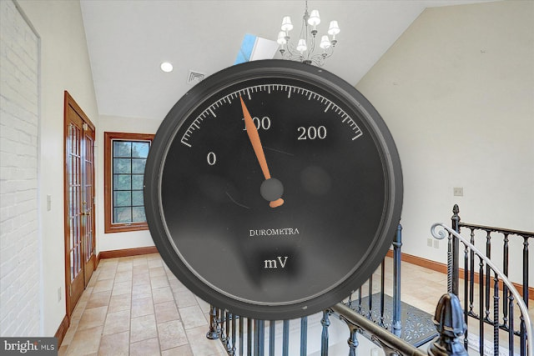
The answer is 90,mV
